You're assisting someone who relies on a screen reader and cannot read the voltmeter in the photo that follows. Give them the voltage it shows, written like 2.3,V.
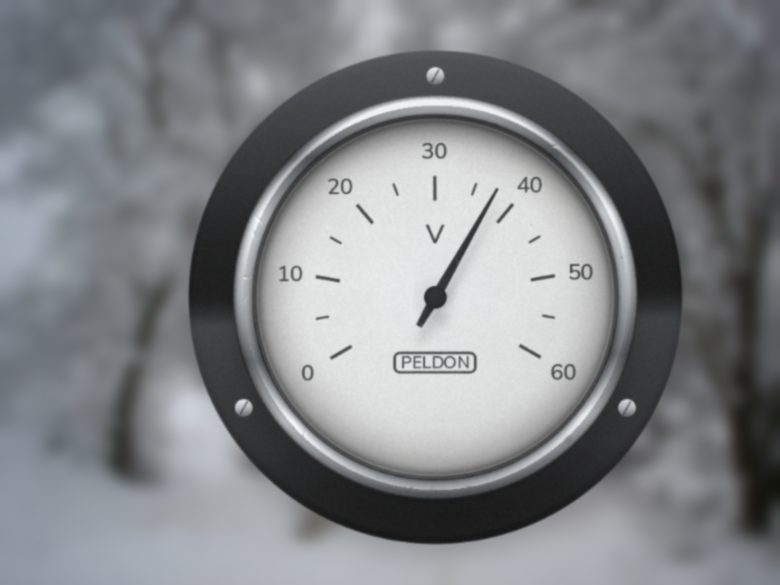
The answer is 37.5,V
